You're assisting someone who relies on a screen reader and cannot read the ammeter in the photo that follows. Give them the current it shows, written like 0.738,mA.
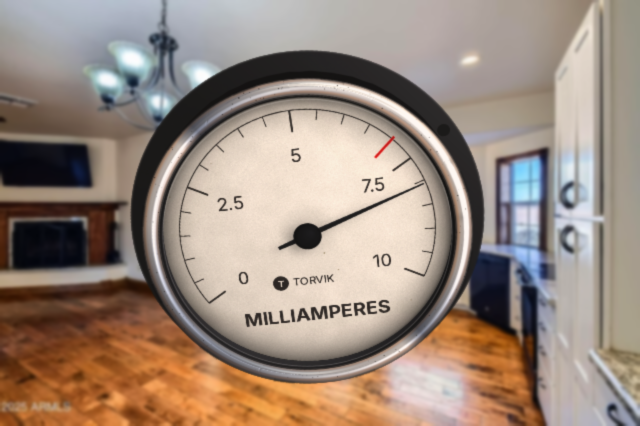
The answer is 8,mA
